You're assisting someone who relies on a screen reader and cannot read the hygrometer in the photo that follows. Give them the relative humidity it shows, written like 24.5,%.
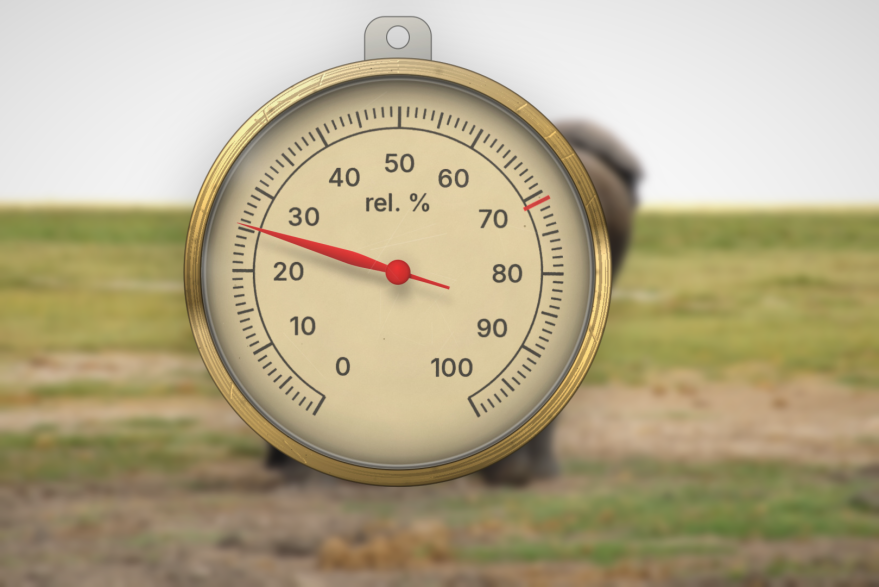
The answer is 25.5,%
